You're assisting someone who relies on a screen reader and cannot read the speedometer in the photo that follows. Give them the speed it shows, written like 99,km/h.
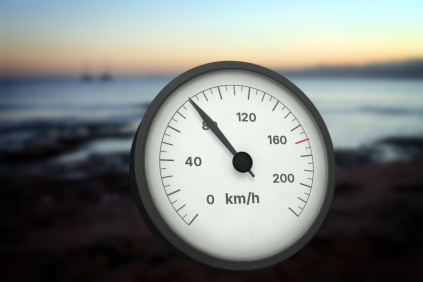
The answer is 80,km/h
